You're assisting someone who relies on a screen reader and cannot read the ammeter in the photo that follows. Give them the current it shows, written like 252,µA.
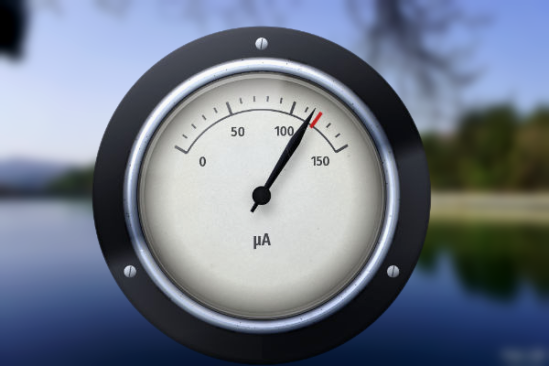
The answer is 115,µA
